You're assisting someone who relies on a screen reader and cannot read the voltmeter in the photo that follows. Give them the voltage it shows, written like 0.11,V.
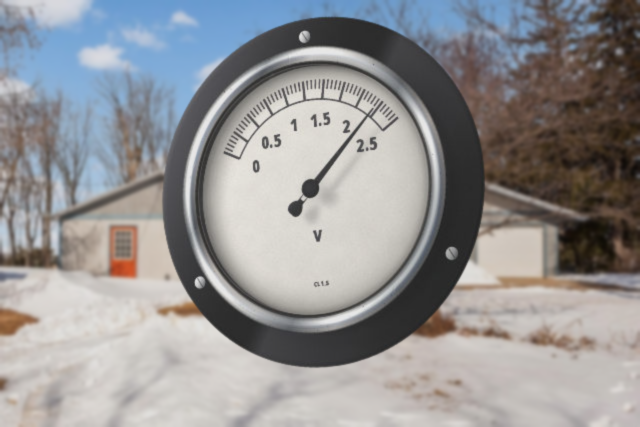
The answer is 2.25,V
